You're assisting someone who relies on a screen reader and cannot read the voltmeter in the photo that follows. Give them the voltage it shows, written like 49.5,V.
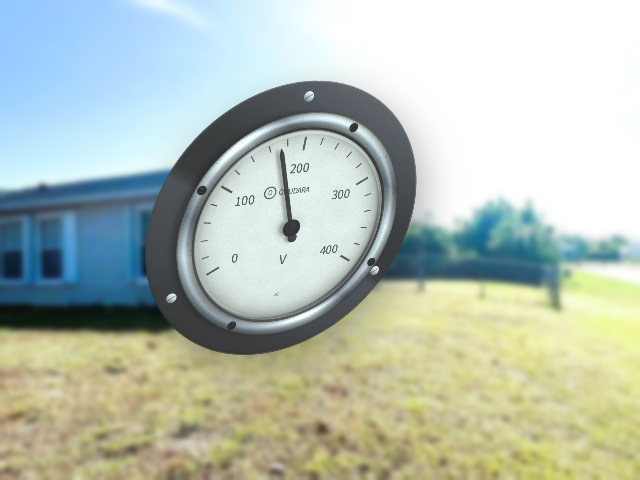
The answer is 170,V
